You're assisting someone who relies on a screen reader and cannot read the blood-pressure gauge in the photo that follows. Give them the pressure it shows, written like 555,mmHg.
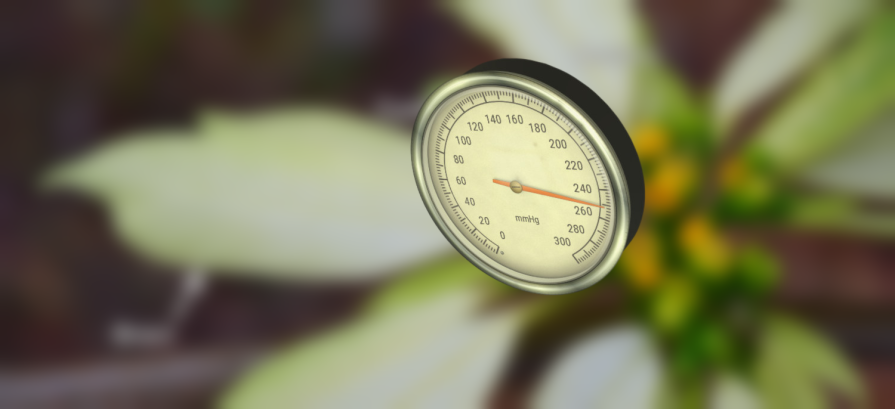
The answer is 250,mmHg
